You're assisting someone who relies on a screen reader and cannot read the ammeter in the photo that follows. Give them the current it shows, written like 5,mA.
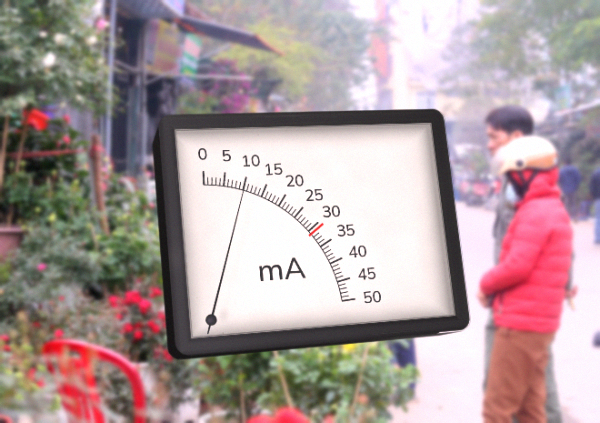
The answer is 10,mA
